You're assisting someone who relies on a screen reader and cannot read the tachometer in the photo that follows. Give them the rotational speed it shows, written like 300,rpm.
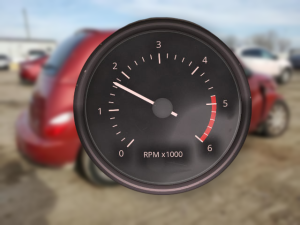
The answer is 1700,rpm
